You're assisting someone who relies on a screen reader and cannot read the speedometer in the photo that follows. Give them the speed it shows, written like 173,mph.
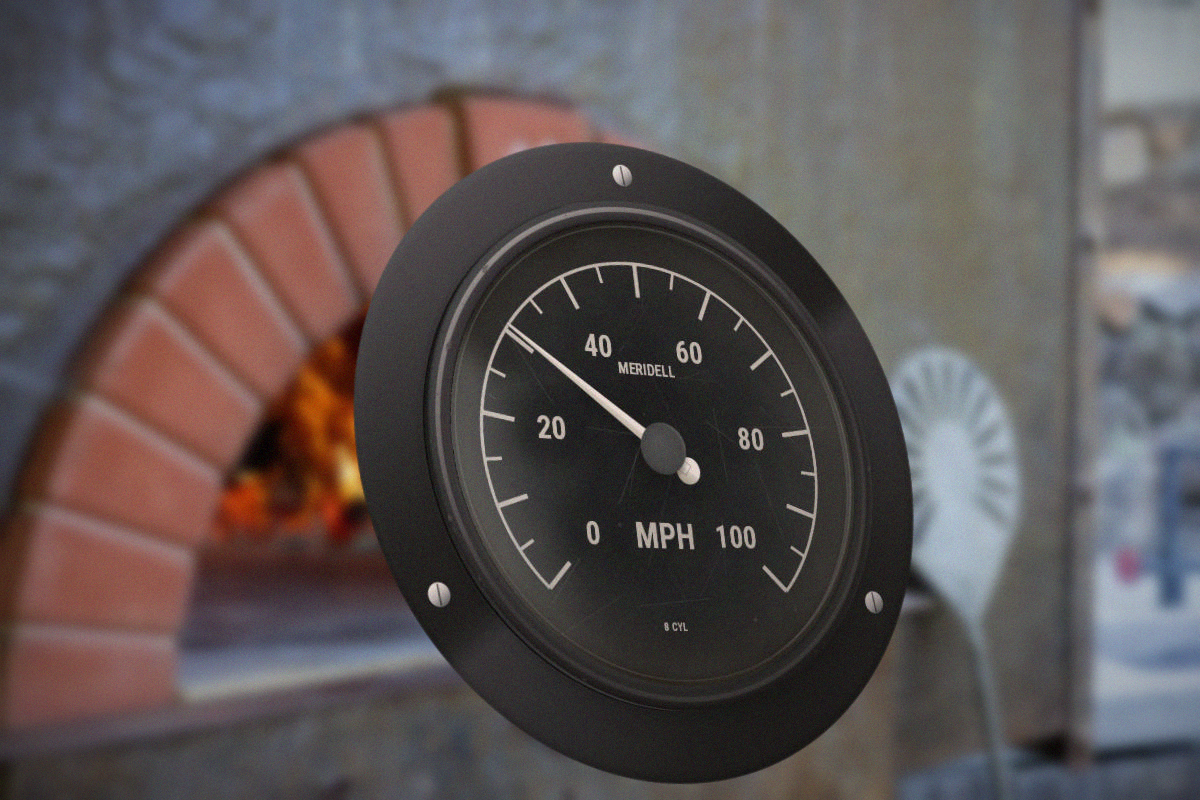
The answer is 30,mph
